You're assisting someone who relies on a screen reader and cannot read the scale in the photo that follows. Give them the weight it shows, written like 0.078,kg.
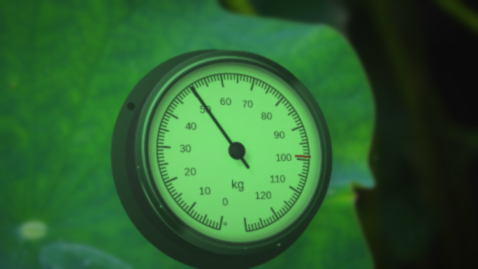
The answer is 50,kg
